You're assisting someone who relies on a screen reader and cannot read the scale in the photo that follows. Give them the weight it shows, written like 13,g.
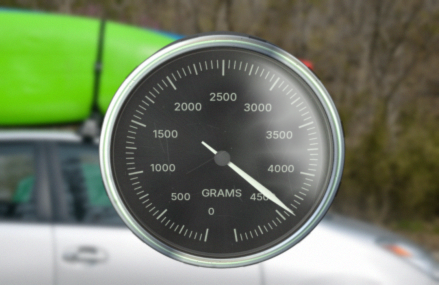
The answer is 4400,g
